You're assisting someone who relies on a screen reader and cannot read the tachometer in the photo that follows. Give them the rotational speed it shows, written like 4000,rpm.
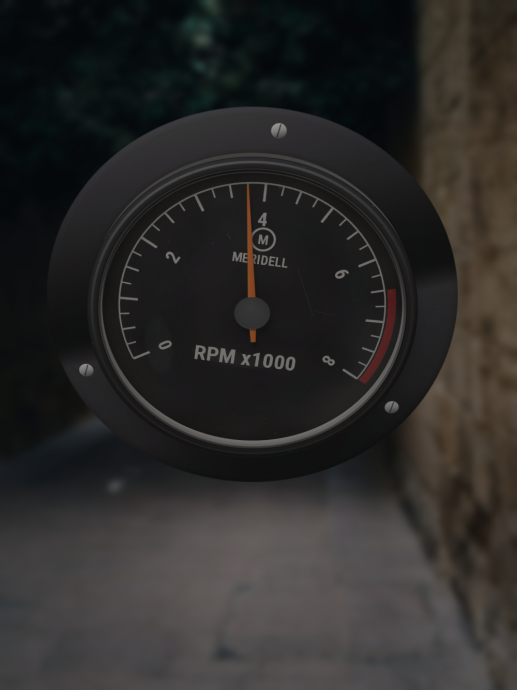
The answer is 3750,rpm
